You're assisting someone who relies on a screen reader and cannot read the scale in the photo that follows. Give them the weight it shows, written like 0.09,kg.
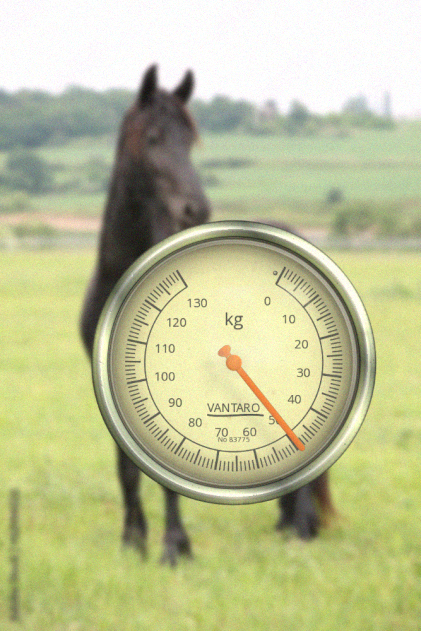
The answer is 49,kg
